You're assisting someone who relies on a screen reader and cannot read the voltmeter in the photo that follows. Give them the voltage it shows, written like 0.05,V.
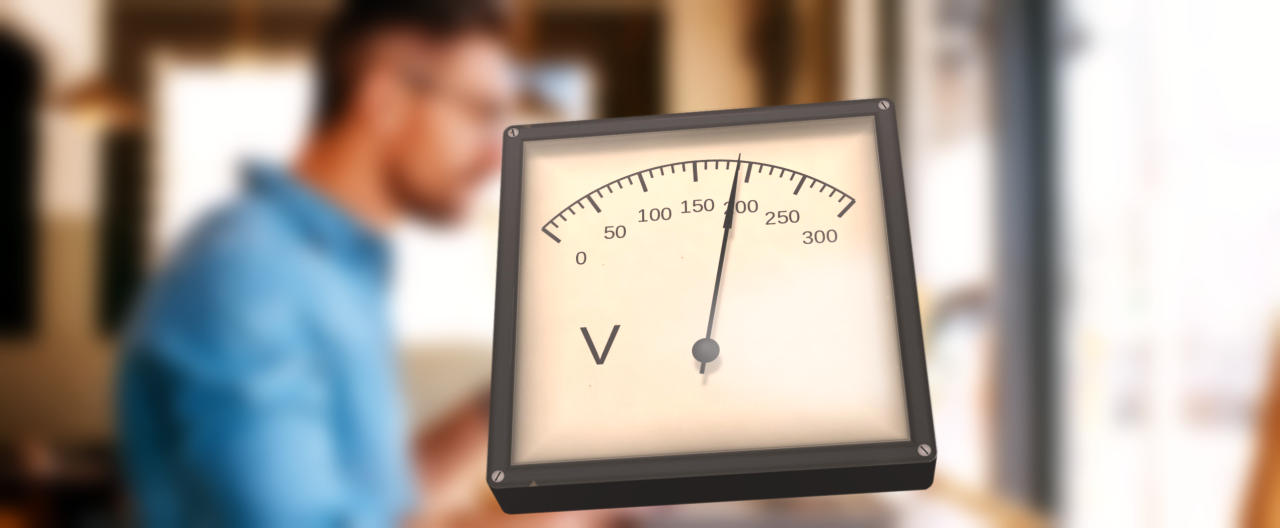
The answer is 190,V
